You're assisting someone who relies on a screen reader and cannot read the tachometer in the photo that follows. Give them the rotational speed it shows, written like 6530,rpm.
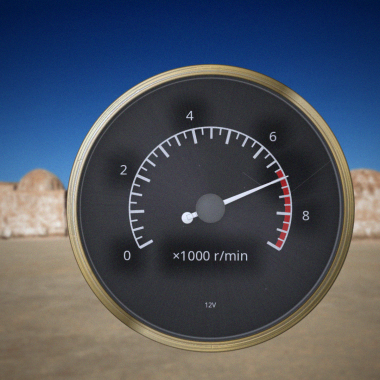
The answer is 7000,rpm
